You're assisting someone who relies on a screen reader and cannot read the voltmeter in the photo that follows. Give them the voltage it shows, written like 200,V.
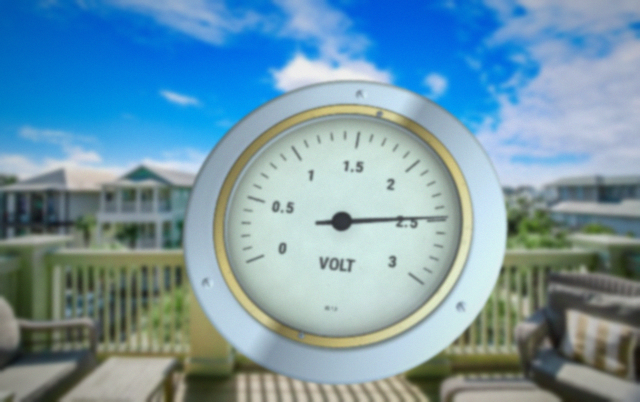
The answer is 2.5,V
